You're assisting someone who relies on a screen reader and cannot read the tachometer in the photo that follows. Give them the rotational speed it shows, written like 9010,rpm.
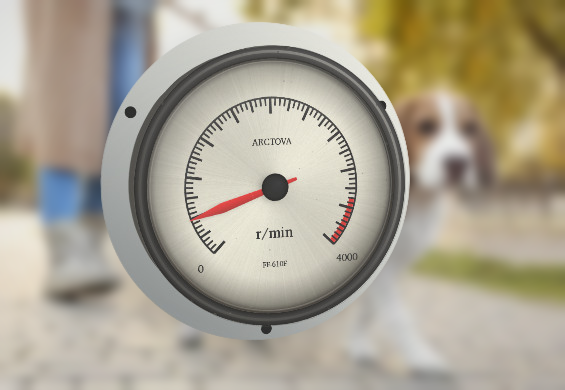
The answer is 400,rpm
